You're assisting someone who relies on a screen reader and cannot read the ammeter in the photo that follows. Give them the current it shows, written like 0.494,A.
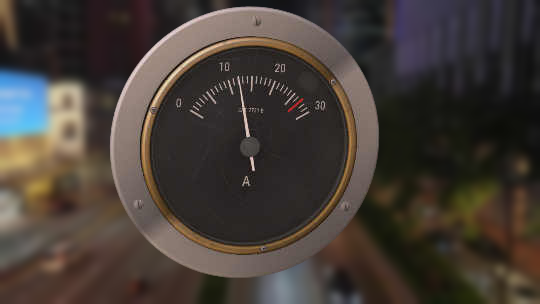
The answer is 12,A
